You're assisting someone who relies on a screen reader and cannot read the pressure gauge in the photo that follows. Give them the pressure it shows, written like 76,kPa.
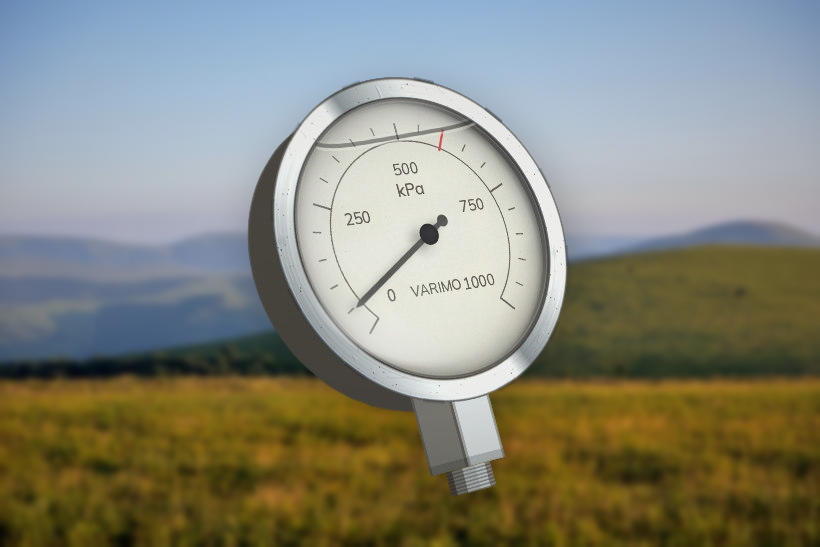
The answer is 50,kPa
